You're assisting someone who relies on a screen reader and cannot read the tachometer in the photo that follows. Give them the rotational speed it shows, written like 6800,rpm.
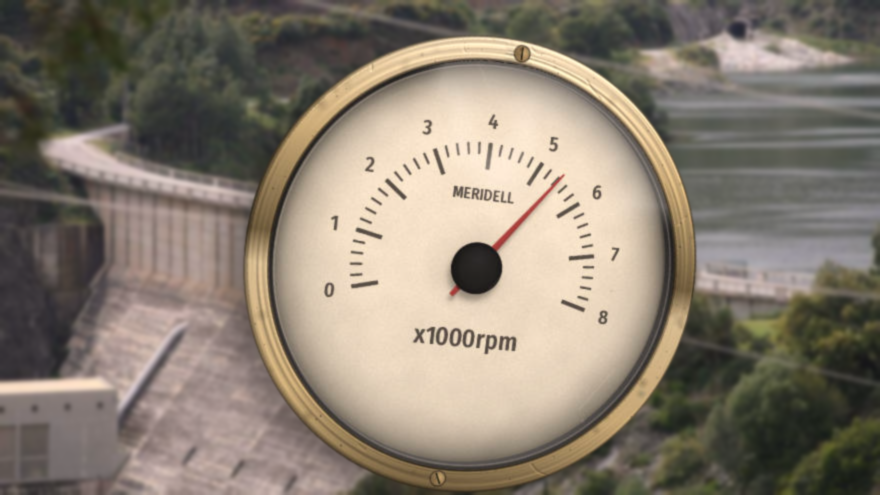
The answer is 5400,rpm
